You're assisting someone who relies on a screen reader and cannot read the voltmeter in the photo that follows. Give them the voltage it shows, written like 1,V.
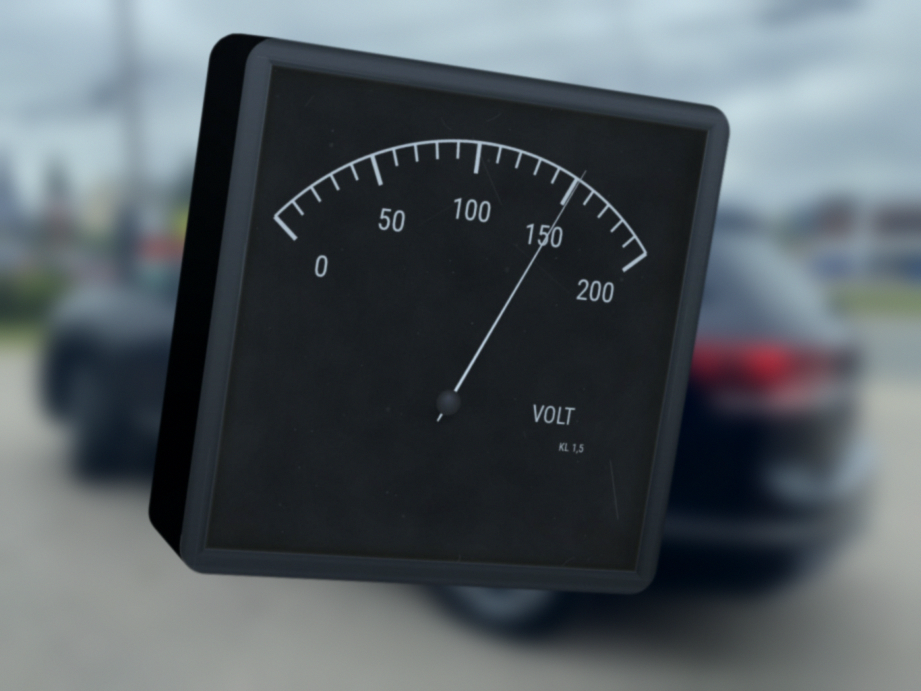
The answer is 150,V
